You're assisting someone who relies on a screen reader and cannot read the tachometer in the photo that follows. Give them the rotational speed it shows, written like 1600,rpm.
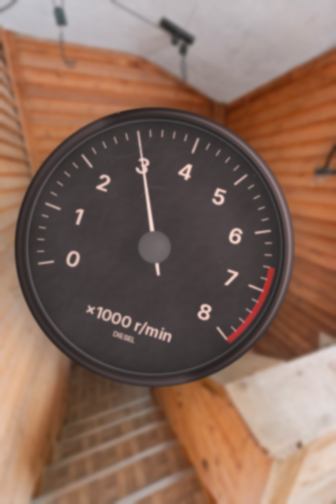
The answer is 3000,rpm
